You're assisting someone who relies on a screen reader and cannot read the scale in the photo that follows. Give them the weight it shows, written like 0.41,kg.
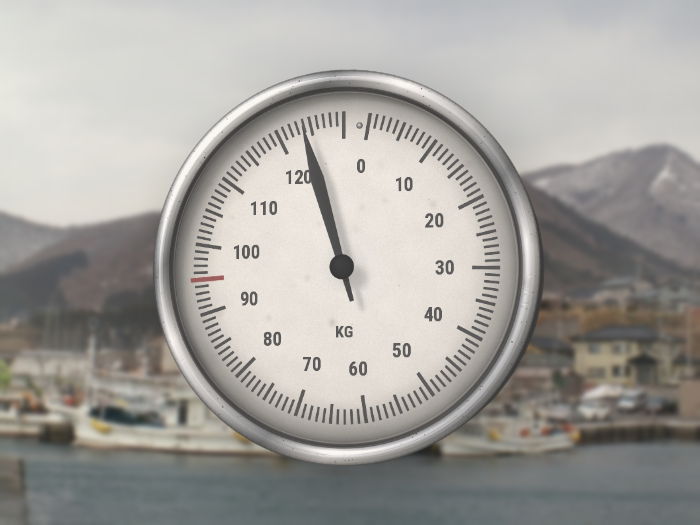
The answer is 124,kg
